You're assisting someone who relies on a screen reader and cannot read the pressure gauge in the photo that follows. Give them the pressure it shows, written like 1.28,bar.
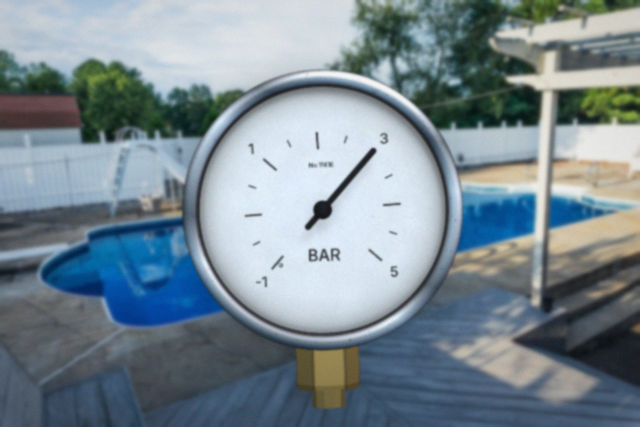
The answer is 3,bar
